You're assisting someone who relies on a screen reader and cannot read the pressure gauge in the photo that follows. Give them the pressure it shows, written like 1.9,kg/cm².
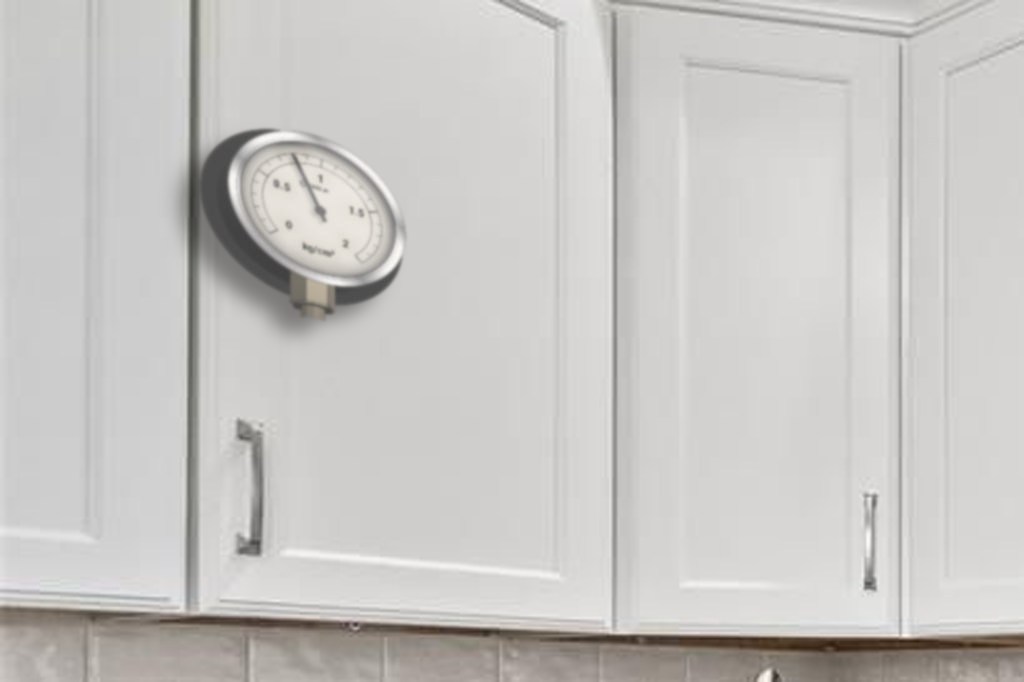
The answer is 0.8,kg/cm²
